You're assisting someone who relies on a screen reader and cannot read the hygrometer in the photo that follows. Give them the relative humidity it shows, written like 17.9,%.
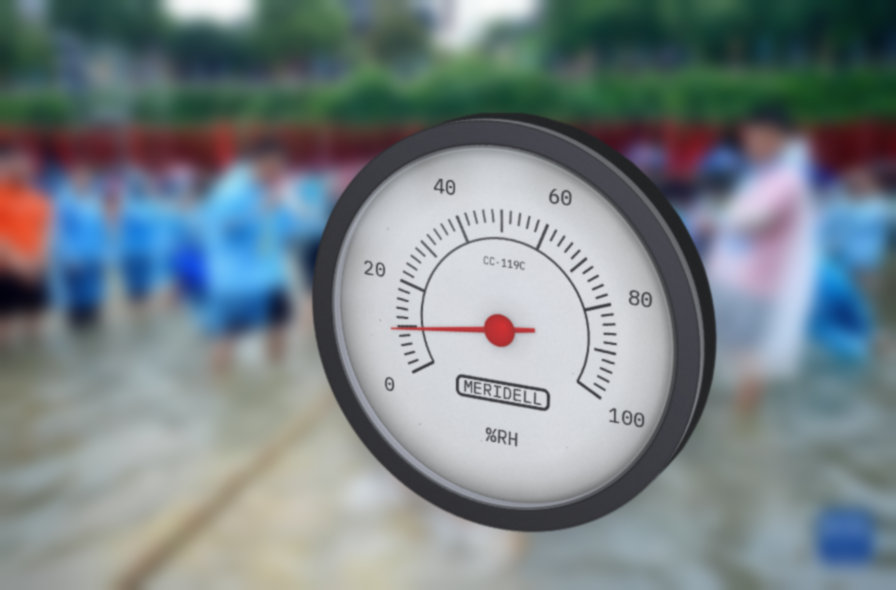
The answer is 10,%
